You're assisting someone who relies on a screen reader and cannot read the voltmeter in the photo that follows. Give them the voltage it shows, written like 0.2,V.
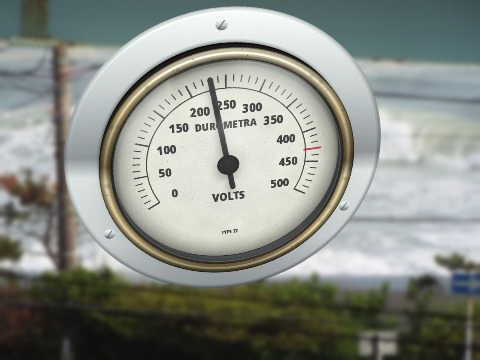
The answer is 230,V
